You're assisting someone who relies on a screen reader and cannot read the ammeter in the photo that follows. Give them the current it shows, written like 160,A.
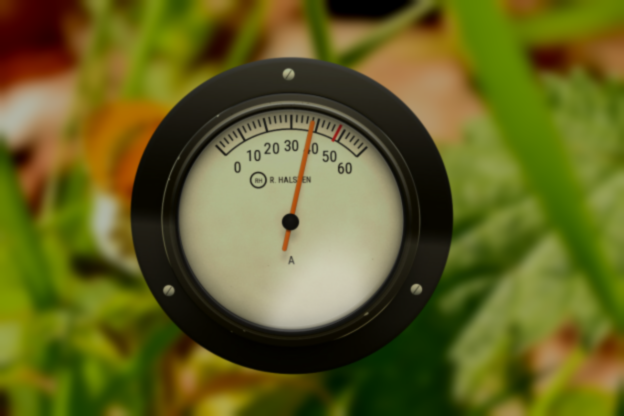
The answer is 38,A
